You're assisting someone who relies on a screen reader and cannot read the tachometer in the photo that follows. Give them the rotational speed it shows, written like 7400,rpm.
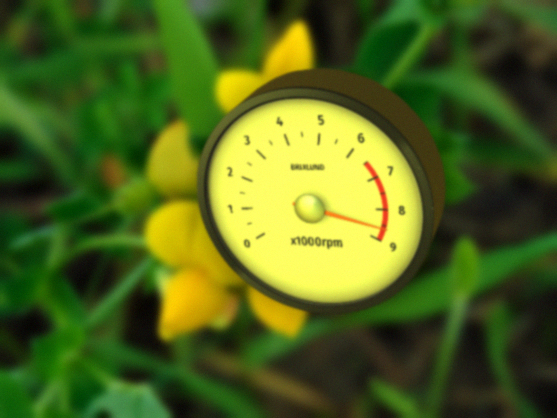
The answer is 8500,rpm
